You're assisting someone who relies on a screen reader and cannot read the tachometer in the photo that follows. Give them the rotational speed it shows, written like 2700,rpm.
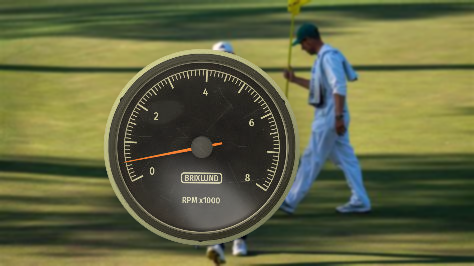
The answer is 500,rpm
